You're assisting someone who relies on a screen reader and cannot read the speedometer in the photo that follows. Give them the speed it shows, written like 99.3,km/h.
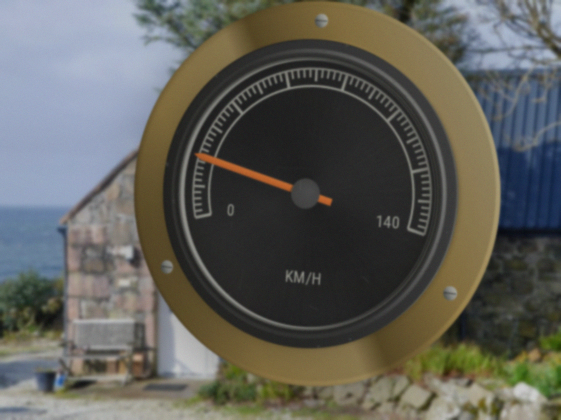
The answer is 20,km/h
